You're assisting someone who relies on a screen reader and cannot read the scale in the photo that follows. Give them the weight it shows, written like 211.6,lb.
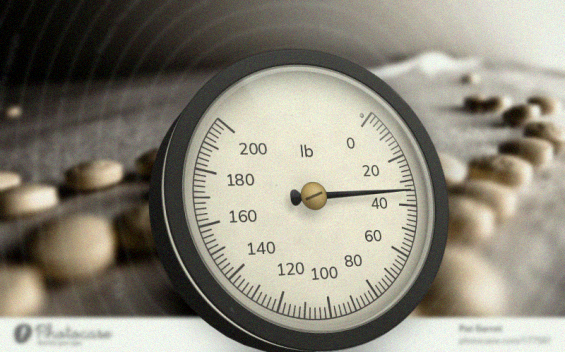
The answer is 34,lb
